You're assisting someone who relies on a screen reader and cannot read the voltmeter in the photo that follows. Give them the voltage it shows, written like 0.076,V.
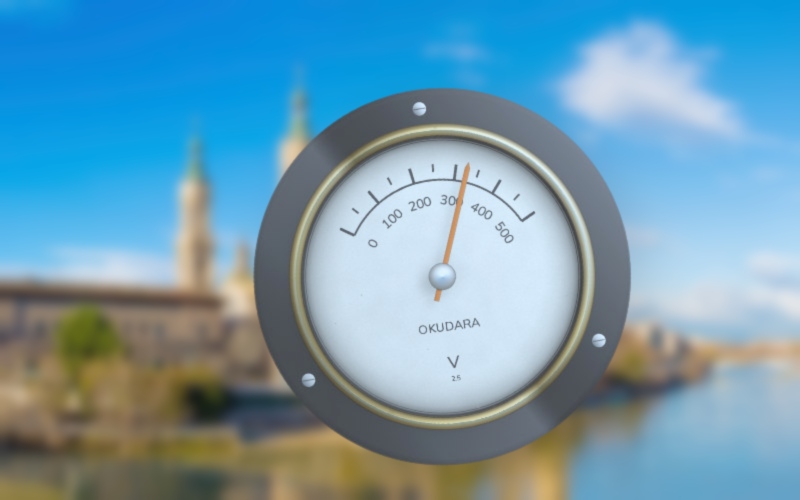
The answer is 325,V
